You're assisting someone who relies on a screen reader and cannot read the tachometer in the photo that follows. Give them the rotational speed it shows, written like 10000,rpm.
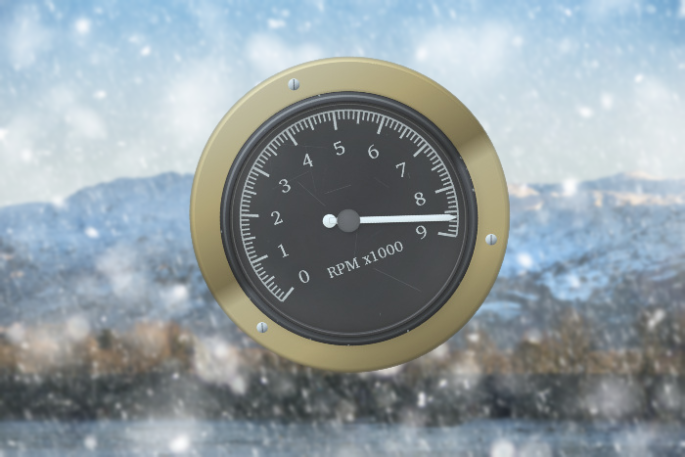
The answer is 8600,rpm
